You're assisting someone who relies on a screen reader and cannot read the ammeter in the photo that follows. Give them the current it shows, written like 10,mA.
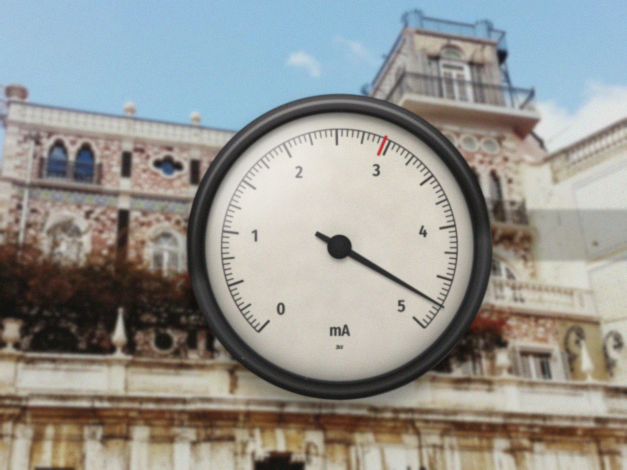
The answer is 4.75,mA
